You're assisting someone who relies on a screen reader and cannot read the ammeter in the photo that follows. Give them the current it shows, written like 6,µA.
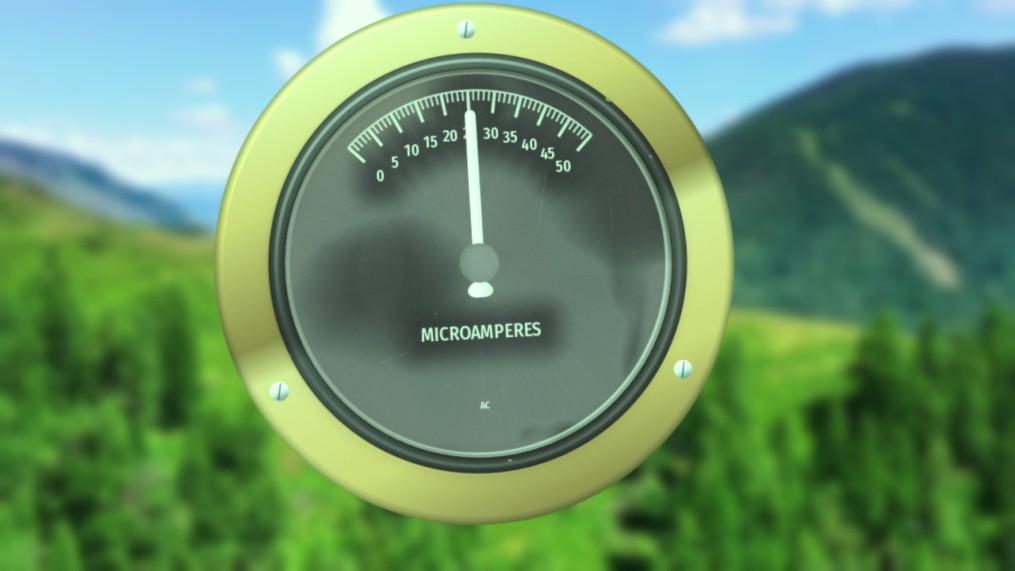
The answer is 25,µA
